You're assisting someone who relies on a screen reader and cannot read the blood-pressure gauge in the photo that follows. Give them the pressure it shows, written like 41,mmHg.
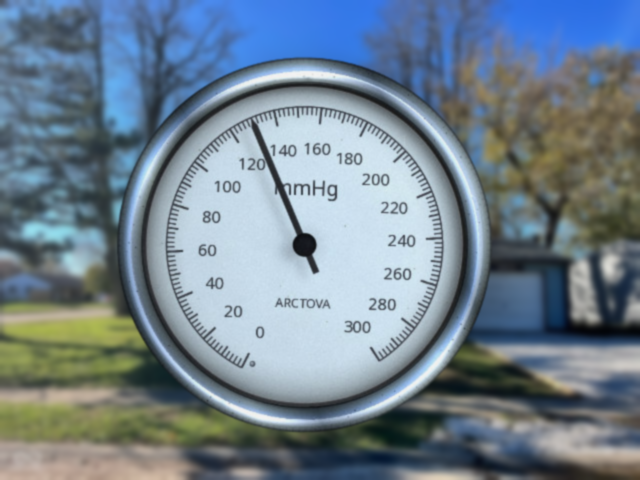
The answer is 130,mmHg
